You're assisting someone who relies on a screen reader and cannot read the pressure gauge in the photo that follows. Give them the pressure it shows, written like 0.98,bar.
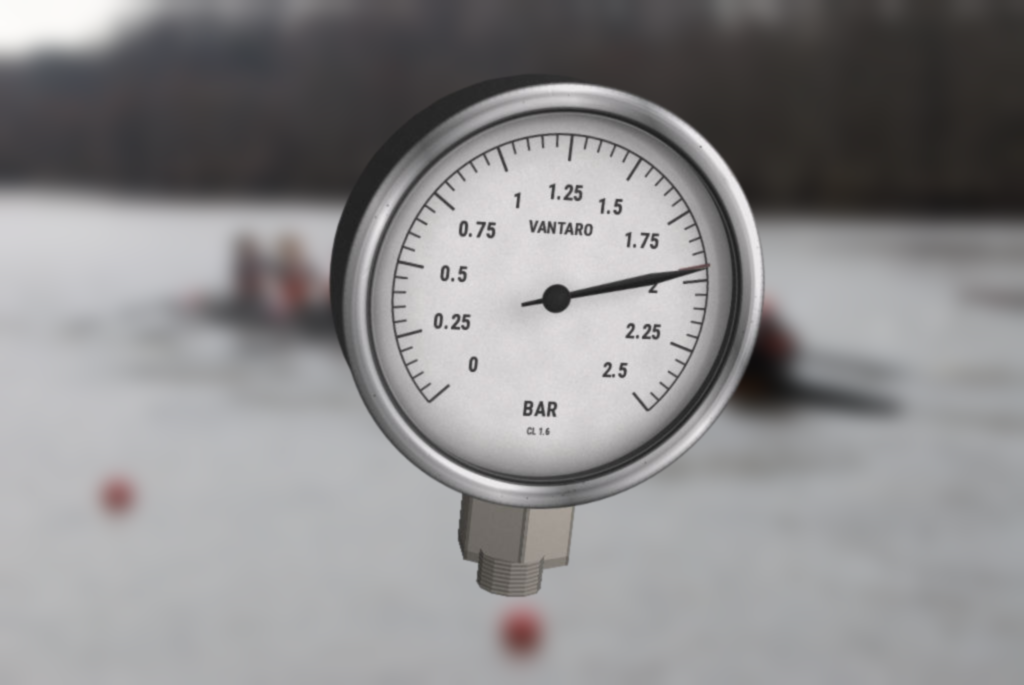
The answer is 1.95,bar
